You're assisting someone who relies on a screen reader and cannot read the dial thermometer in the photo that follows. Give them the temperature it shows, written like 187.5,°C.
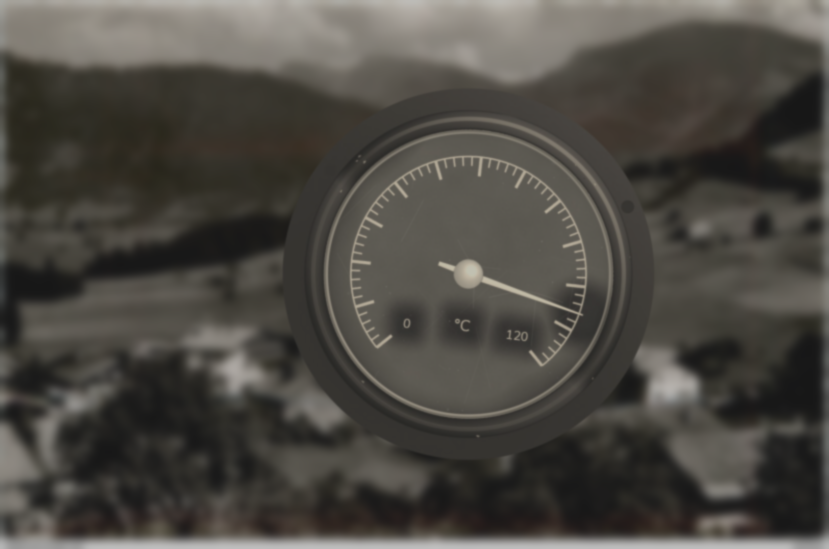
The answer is 106,°C
